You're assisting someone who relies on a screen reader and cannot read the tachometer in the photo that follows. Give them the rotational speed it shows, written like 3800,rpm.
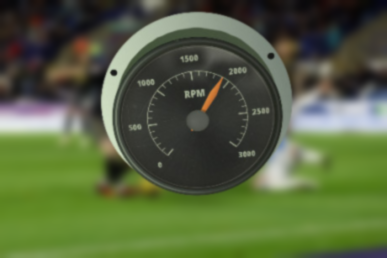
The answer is 1900,rpm
